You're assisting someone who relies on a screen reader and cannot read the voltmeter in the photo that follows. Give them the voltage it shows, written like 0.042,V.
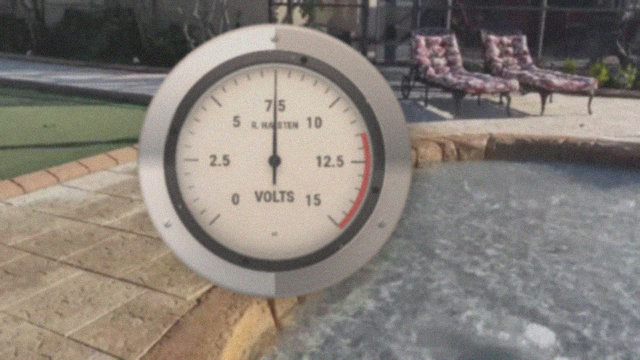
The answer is 7.5,V
